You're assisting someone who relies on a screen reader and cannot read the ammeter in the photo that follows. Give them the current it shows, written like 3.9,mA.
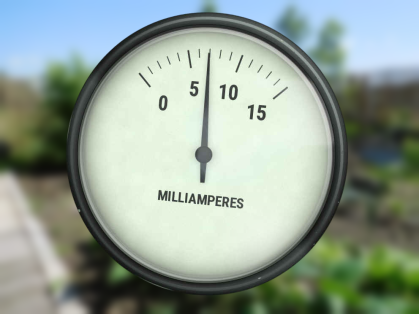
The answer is 7,mA
